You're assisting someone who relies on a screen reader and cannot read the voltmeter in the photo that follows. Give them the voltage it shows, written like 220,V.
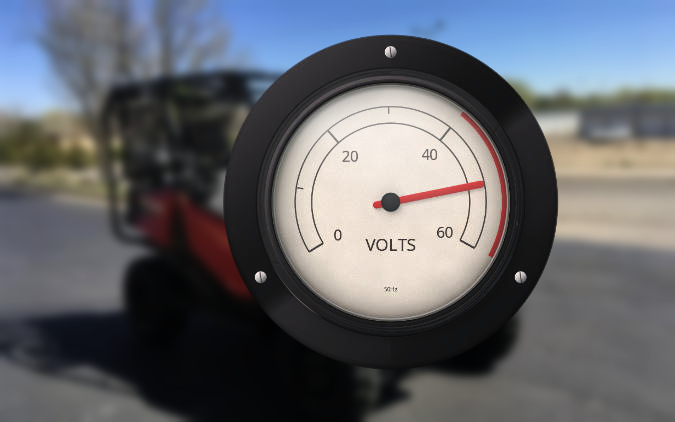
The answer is 50,V
